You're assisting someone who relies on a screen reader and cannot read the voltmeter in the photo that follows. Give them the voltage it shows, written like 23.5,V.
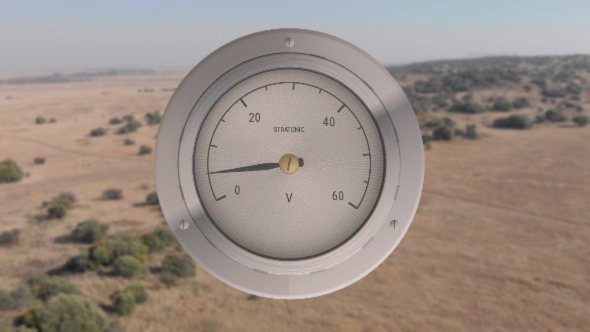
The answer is 5,V
